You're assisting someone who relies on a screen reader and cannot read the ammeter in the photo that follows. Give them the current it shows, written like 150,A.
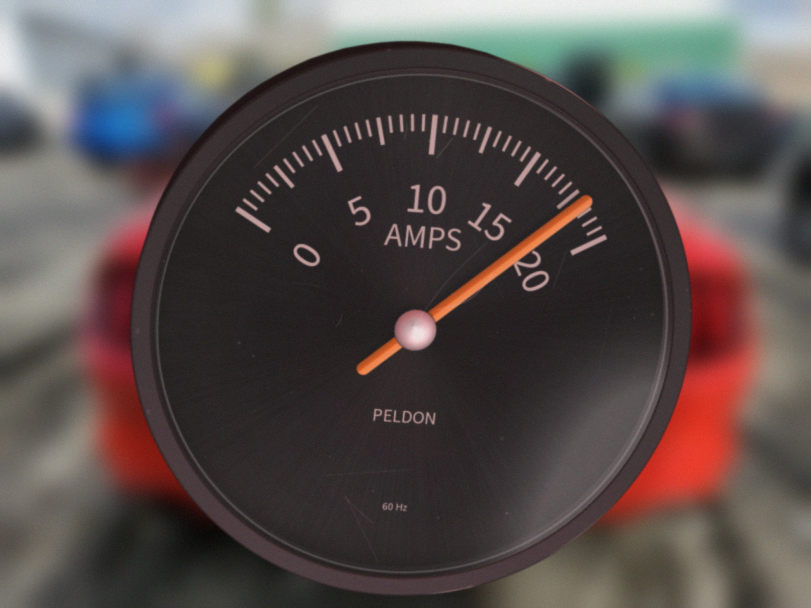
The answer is 18,A
